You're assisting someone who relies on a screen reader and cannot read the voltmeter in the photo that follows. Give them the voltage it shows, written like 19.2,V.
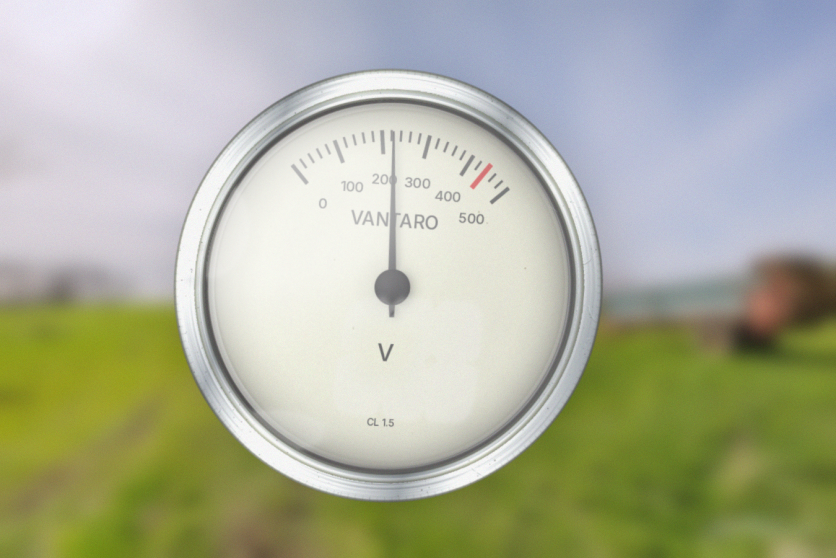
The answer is 220,V
